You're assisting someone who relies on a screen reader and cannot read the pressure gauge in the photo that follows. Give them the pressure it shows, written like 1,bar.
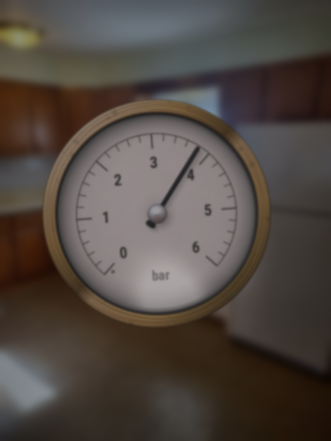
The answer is 3.8,bar
